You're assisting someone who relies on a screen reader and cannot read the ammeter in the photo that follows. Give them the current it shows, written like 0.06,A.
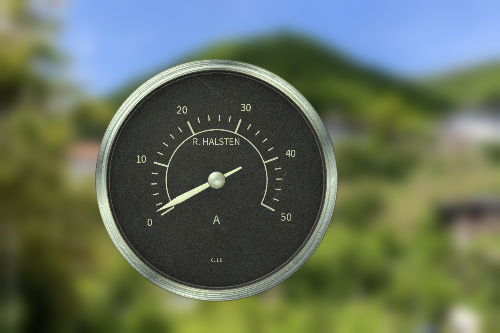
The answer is 1,A
